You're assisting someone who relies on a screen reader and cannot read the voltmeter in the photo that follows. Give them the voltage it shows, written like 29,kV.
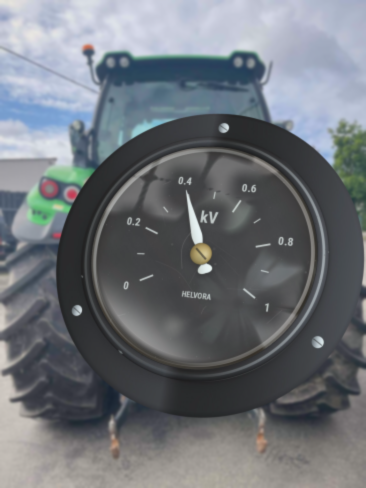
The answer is 0.4,kV
